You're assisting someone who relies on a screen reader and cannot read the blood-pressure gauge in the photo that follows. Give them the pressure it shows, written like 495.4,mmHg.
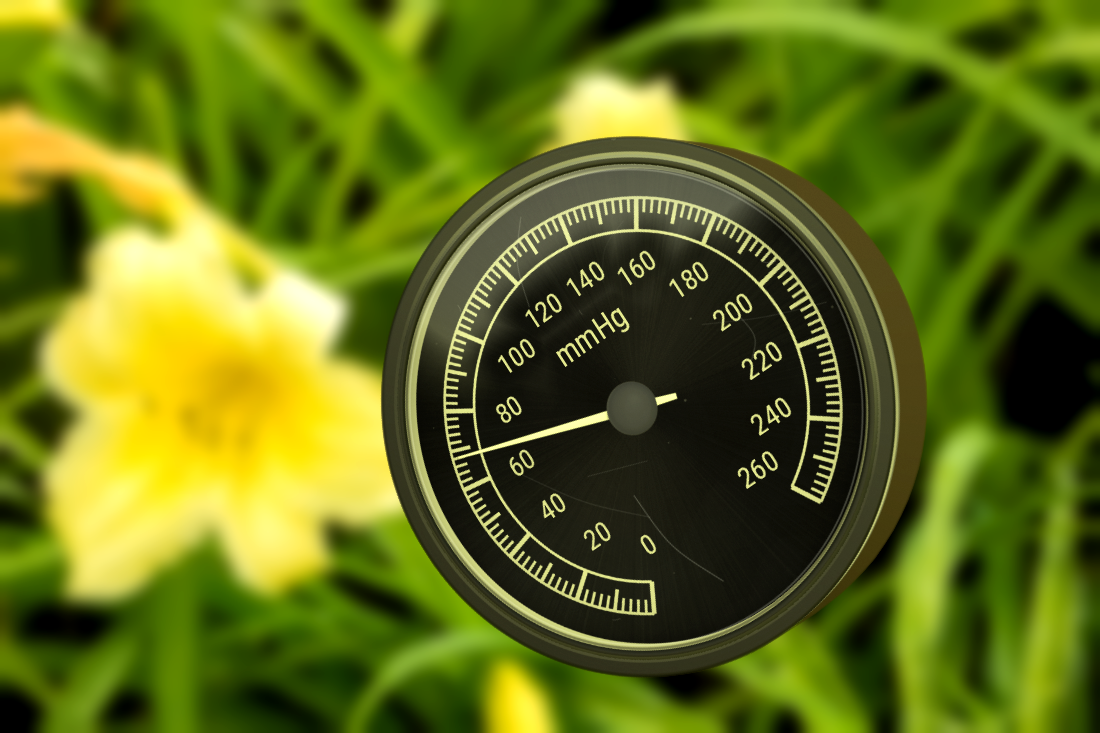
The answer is 68,mmHg
